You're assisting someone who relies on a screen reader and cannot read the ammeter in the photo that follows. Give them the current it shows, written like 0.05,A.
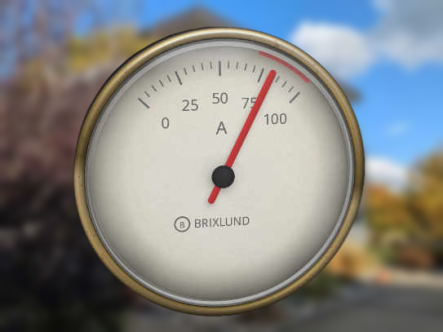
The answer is 80,A
